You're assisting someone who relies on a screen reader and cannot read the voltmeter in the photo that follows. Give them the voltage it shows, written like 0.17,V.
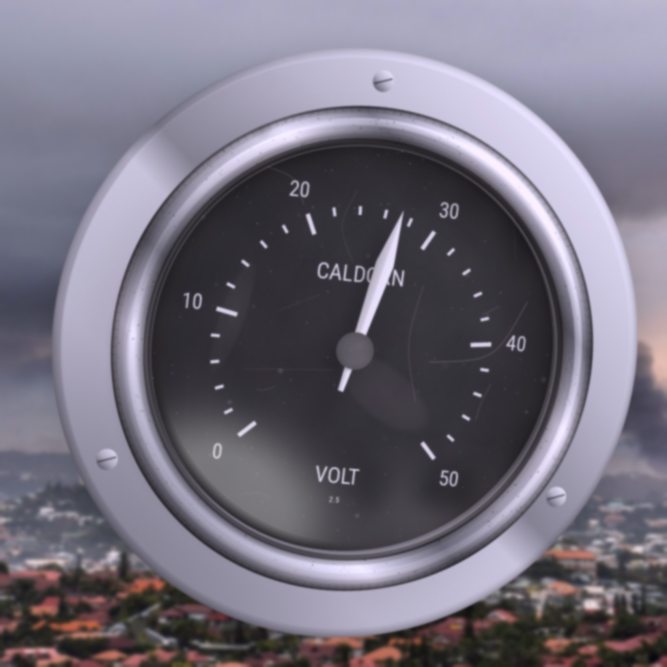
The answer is 27,V
